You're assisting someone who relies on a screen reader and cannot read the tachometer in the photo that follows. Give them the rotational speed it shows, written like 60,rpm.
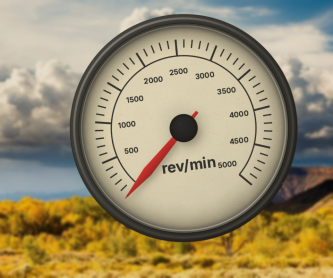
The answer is 0,rpm
